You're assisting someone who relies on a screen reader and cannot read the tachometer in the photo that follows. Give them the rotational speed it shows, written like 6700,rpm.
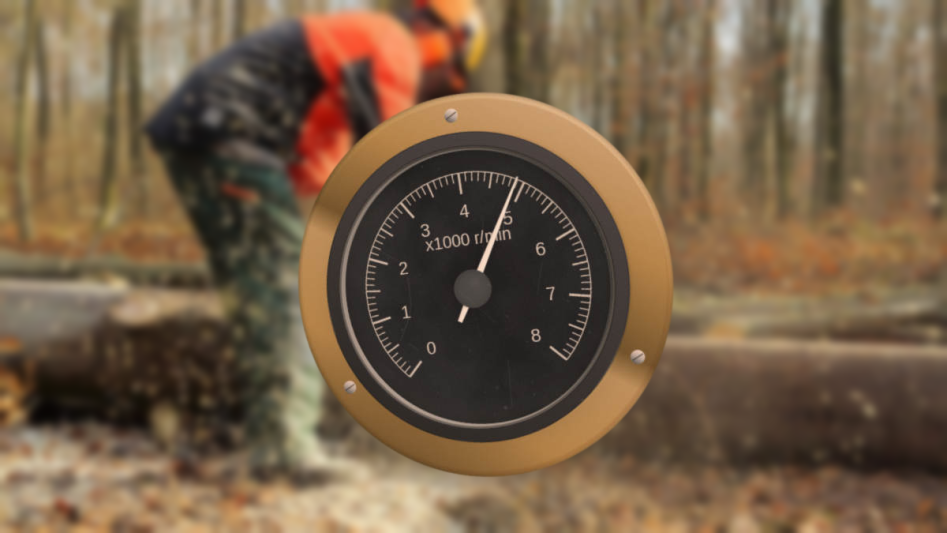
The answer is 4900,rpm
